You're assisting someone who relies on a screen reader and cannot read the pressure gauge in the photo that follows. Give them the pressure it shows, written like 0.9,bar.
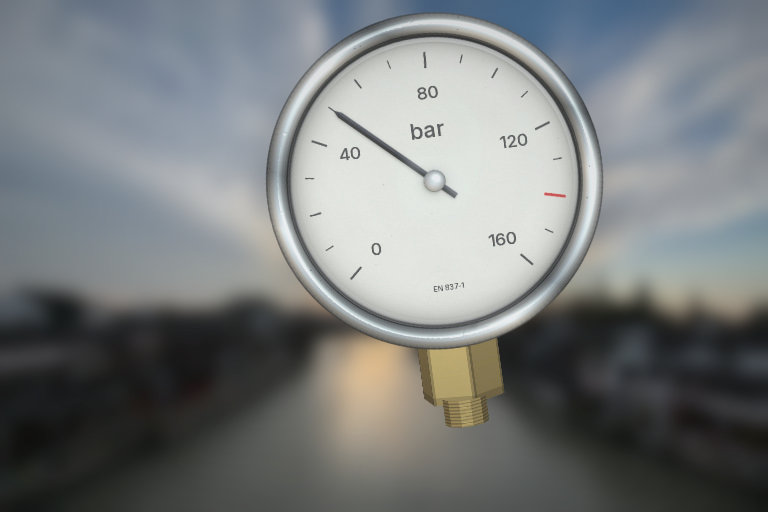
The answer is 50,bar
